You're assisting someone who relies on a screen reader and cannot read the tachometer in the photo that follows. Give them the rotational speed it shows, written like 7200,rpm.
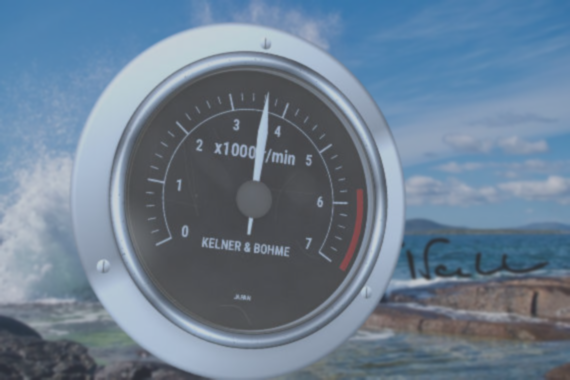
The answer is 3600,rpm
